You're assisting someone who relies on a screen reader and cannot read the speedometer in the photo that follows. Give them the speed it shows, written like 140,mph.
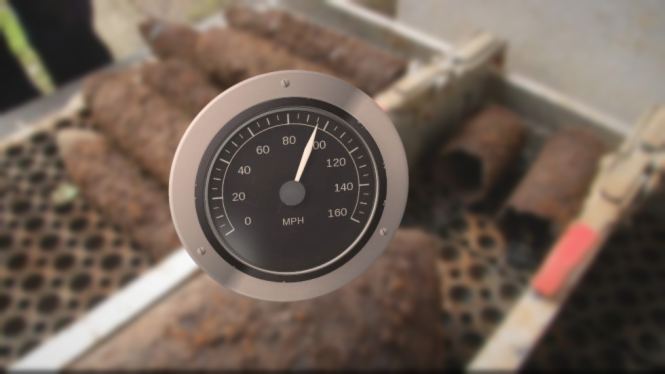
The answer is 95,mph
